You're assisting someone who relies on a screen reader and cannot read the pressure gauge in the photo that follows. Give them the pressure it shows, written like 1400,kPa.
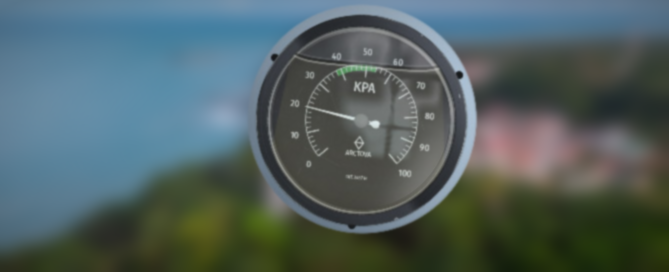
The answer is 20,kPa
